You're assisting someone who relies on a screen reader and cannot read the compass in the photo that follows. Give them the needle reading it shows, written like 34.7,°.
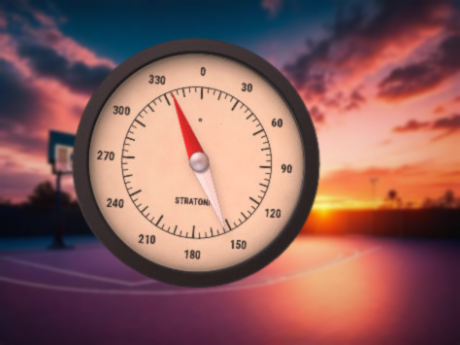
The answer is 335,°
